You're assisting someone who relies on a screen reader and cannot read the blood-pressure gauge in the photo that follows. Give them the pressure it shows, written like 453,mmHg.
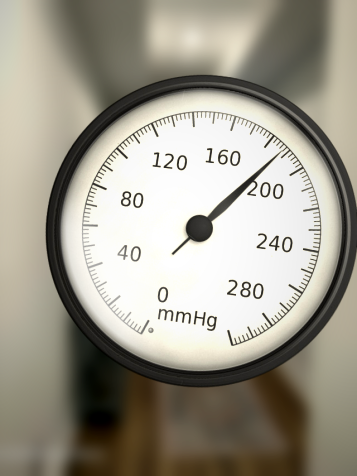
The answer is 188,mmHg
